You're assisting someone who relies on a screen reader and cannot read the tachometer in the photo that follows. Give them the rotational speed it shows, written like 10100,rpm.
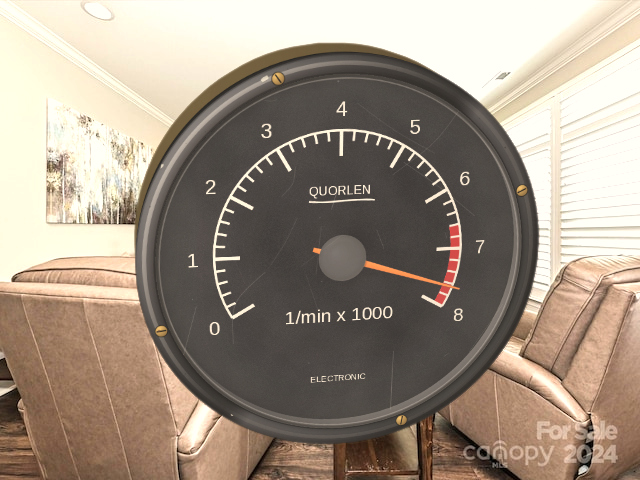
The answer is 7600,rpm
